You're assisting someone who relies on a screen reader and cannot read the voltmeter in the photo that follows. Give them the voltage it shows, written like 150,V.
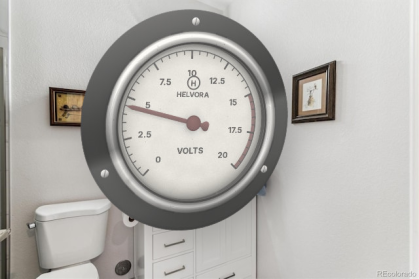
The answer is 4.5,V
